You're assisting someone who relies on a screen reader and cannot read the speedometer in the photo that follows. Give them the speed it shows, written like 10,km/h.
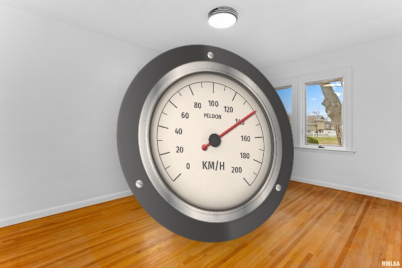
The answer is 140,km/h
